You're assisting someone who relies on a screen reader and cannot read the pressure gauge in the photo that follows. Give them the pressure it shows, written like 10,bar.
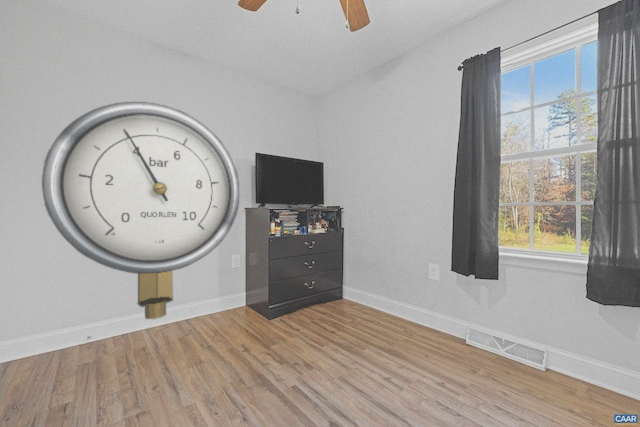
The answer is 4,bar
